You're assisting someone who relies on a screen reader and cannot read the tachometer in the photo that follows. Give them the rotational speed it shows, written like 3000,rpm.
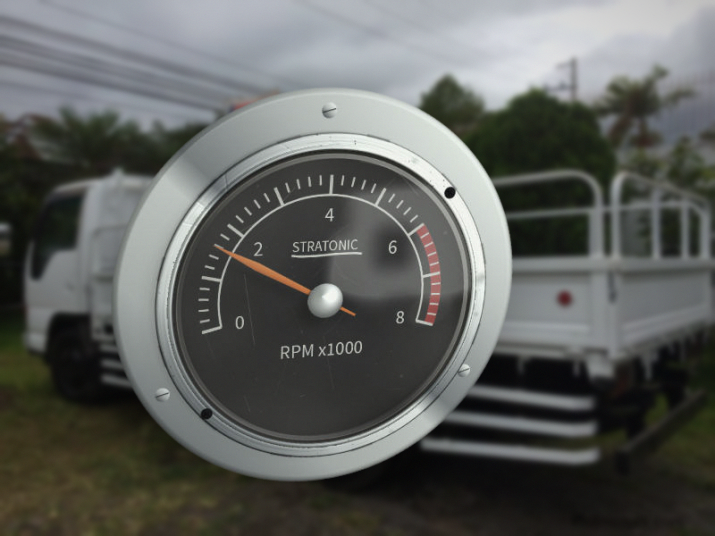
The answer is 1600,rpm
